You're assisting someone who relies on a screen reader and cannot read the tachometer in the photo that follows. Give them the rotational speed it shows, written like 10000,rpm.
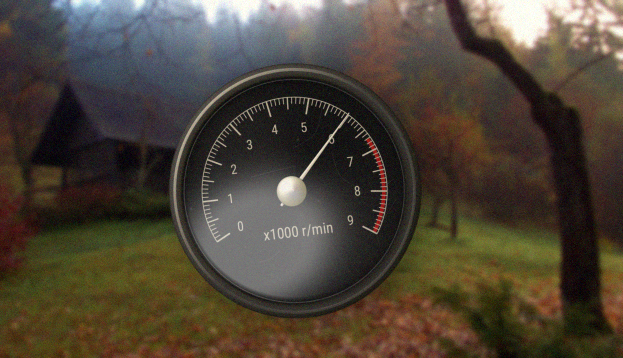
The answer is 6000,rpm
